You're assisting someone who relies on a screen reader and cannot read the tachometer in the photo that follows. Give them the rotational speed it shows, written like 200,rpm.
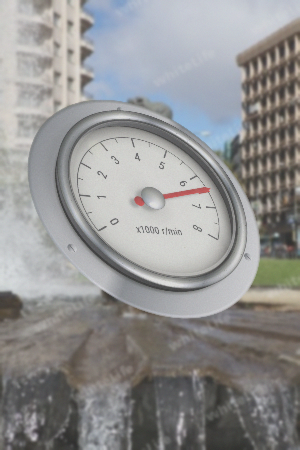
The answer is 6500,rpm
